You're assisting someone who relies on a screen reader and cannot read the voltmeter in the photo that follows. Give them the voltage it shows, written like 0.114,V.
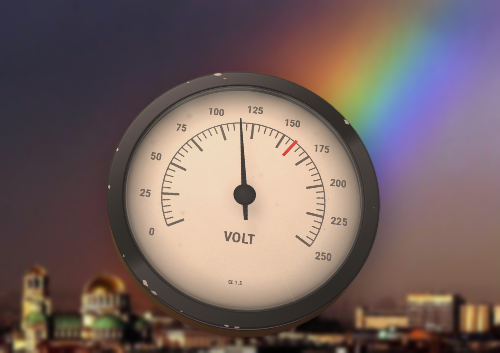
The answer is 115,V
